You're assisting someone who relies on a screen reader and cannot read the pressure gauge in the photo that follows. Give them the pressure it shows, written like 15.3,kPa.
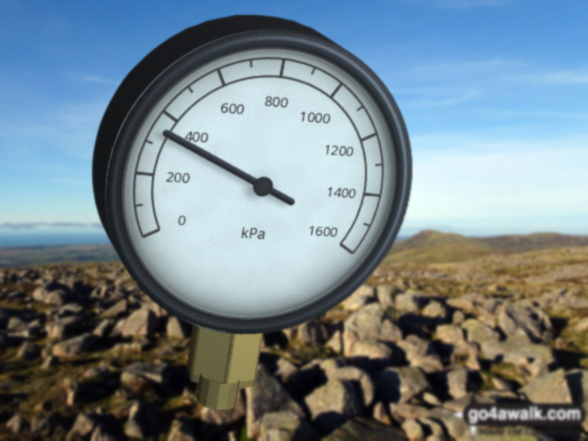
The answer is 350,kPa
